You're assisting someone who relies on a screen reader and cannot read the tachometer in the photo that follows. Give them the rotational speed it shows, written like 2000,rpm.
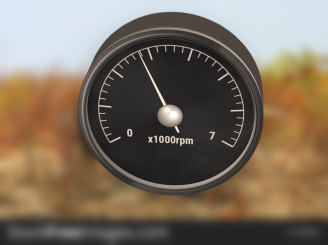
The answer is 2800,rpm
